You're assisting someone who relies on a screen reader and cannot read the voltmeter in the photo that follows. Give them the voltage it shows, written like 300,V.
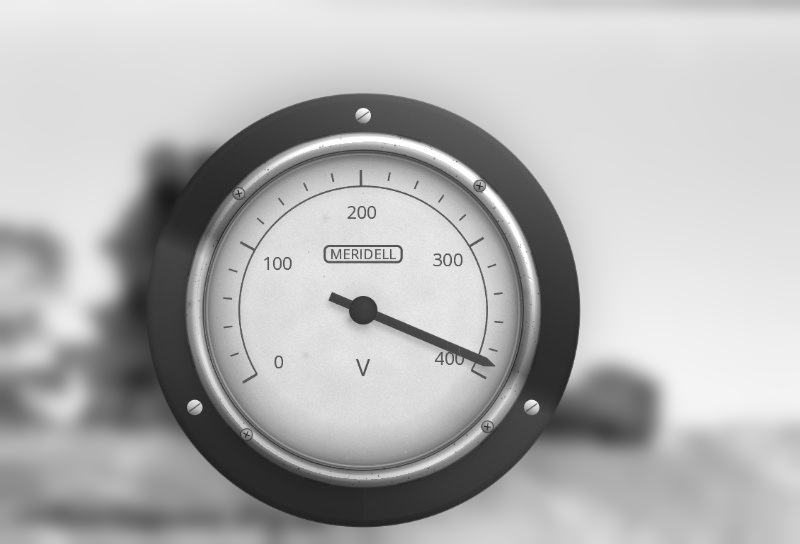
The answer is 390,V
